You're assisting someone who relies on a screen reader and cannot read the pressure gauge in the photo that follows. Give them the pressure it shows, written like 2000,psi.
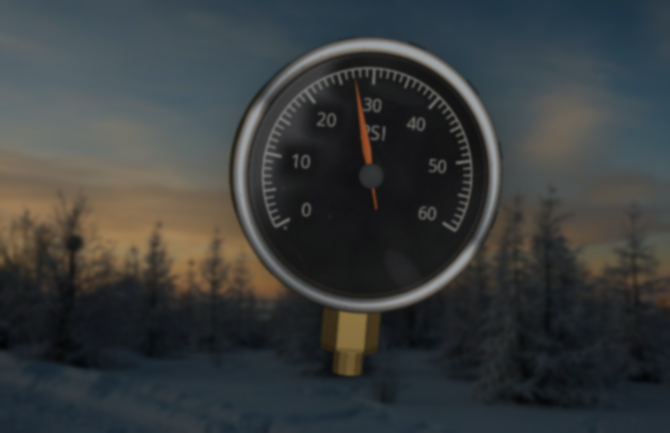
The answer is 27,psi
